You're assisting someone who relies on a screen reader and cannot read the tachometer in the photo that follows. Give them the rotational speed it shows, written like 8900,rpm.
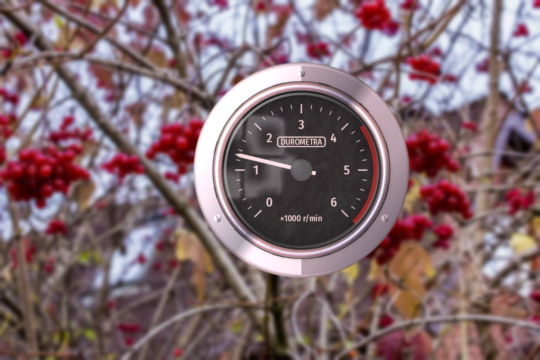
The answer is 1300,rpm
